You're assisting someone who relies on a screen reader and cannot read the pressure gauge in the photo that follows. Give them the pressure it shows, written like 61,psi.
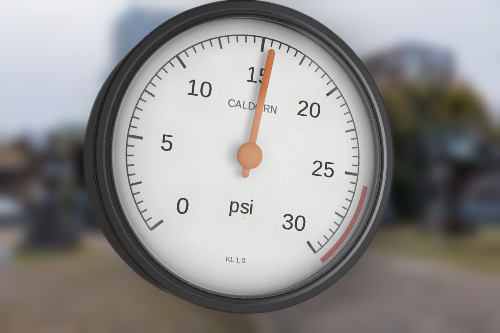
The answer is 15.5,psi
